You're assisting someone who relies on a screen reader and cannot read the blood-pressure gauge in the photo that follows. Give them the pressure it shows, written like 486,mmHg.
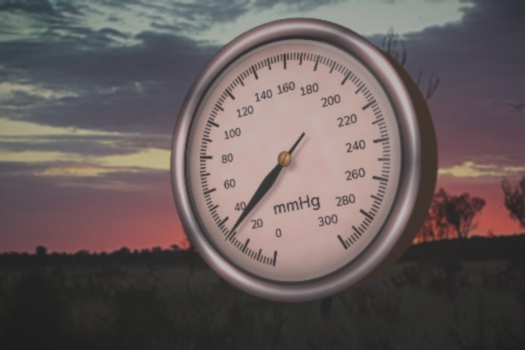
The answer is 30,mmHg
